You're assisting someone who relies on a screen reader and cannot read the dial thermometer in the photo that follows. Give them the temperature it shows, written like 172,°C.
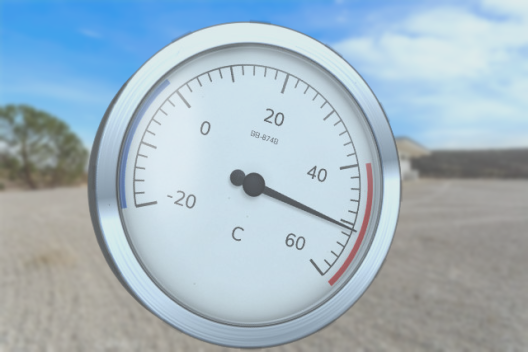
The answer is 51,°C
